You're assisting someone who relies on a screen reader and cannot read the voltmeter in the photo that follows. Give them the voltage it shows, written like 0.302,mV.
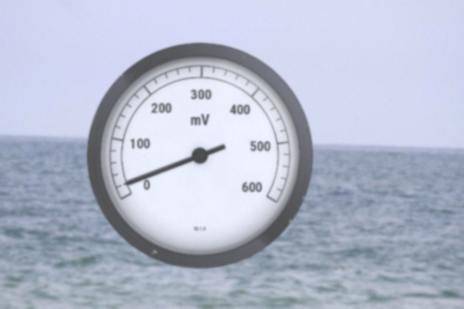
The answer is 20,mV
